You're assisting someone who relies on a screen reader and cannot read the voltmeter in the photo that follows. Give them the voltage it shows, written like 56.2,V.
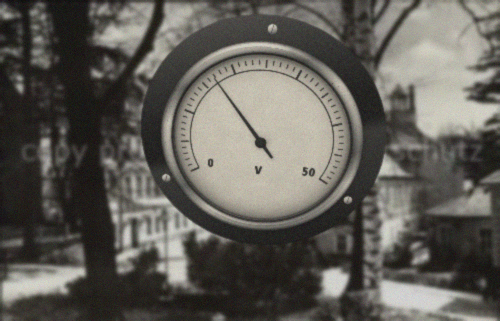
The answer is 17,V
